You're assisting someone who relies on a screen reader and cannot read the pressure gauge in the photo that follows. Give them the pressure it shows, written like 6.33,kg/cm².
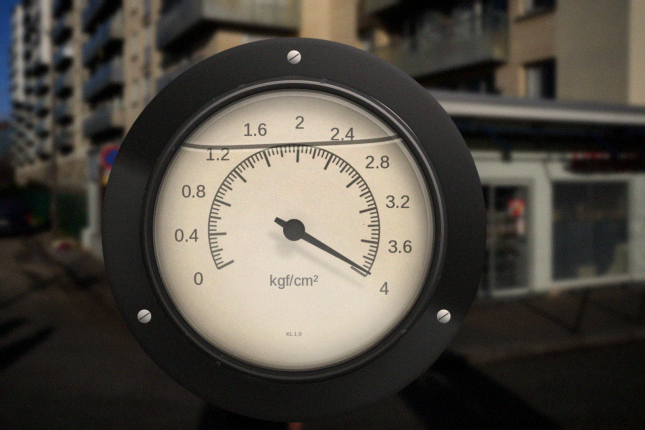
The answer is 3.95,kg/cm²
